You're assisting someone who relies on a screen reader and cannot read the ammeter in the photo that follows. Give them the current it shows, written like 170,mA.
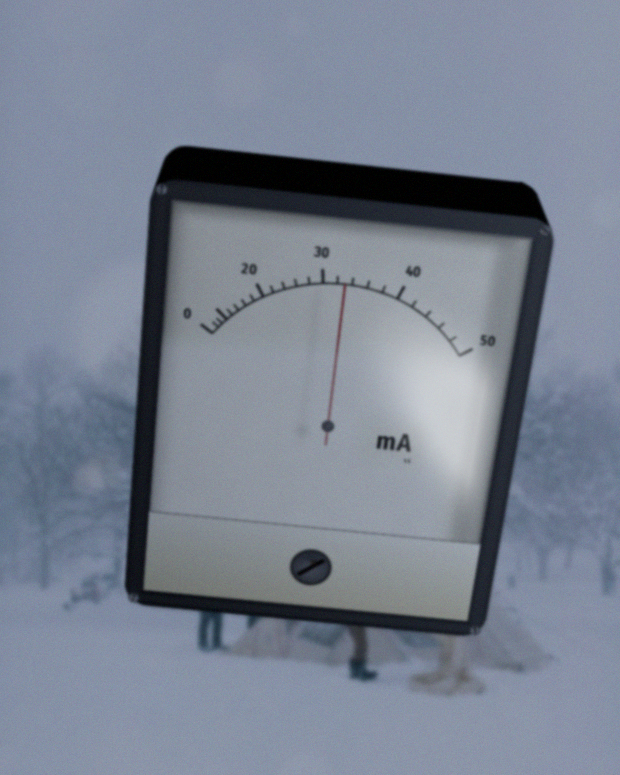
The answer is 33,mA
